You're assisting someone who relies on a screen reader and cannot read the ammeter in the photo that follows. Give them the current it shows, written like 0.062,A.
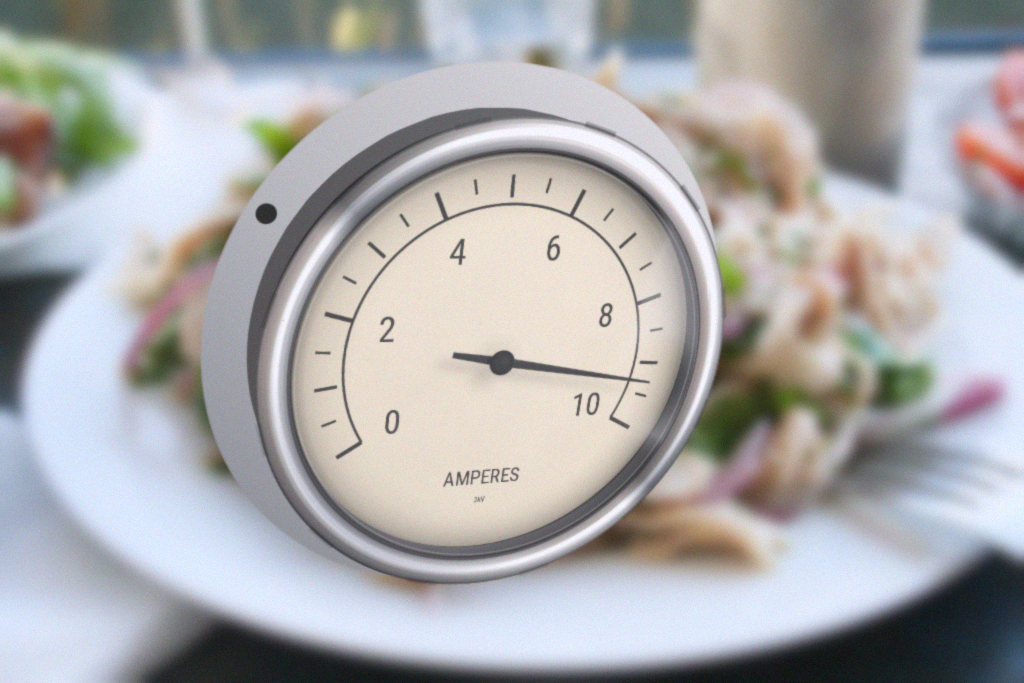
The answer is 9.25,A
